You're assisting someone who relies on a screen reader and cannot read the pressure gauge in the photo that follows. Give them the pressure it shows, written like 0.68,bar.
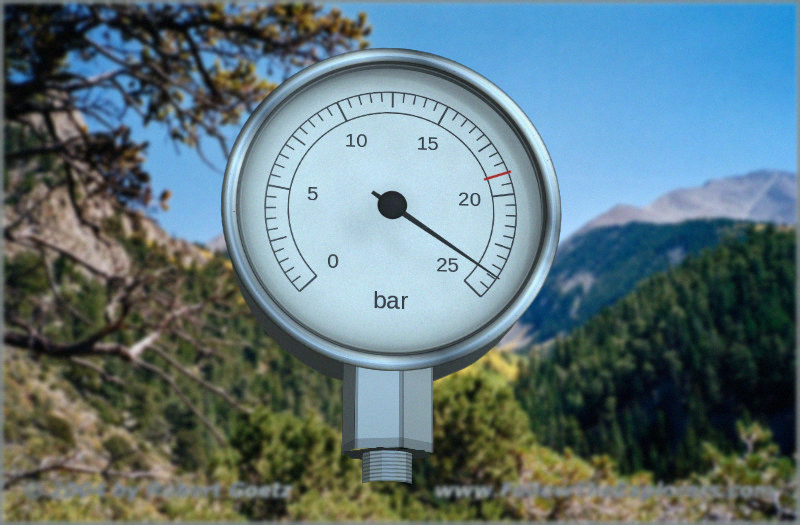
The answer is 24,bar
